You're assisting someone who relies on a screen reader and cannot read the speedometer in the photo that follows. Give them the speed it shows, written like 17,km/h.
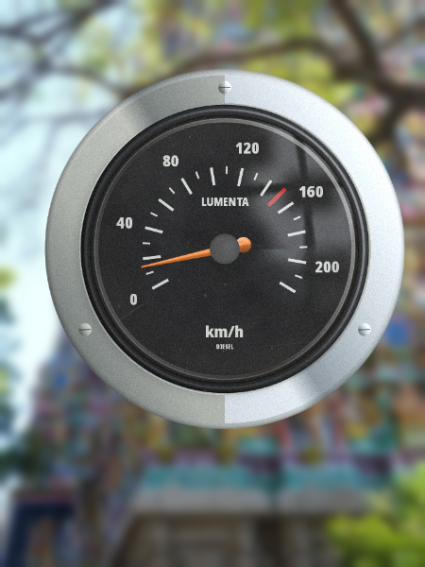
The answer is 15,km/h
